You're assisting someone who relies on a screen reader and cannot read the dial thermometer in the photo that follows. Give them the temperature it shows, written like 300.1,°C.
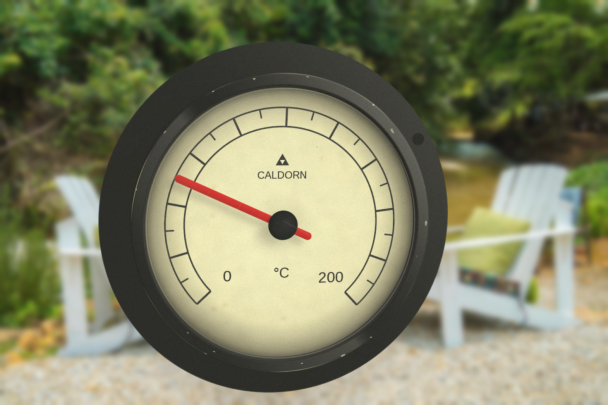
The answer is 50,°C
